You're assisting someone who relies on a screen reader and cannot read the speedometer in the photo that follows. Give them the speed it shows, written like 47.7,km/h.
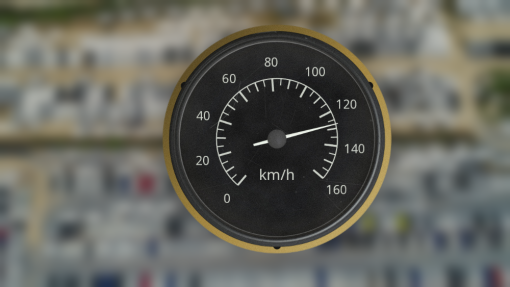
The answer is 127.5,km/h
